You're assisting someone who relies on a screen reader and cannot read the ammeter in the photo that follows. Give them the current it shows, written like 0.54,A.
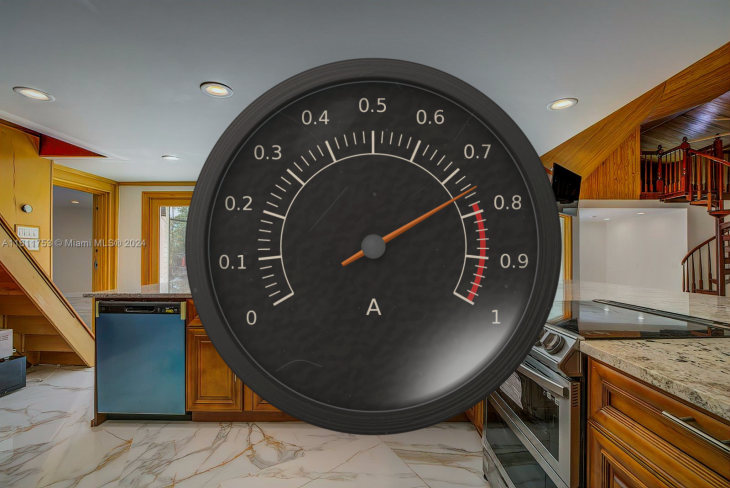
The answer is 0.75,A
